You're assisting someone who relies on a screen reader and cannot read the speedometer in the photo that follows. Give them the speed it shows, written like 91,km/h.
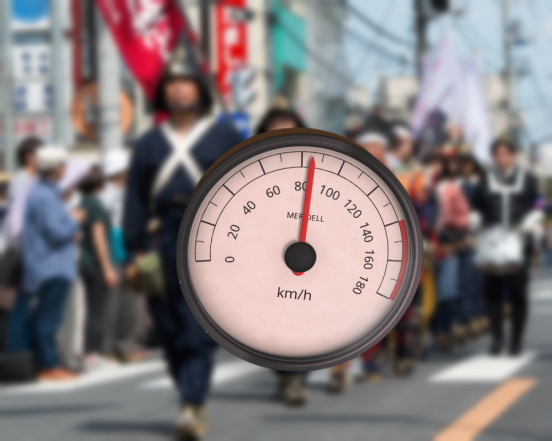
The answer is 85,km/h
